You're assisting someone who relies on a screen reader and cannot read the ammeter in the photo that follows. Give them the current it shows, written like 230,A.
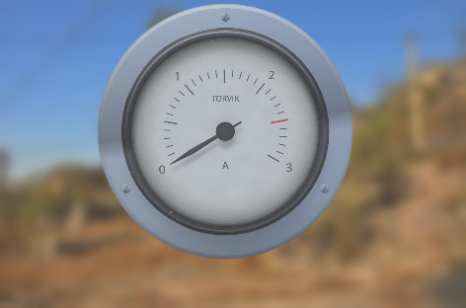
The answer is 0,A
